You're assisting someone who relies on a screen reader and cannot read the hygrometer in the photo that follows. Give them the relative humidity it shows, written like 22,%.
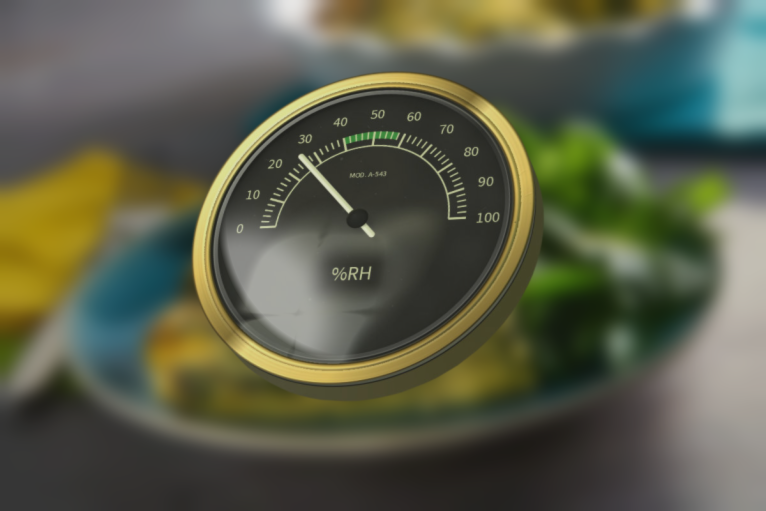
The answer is 26,%
